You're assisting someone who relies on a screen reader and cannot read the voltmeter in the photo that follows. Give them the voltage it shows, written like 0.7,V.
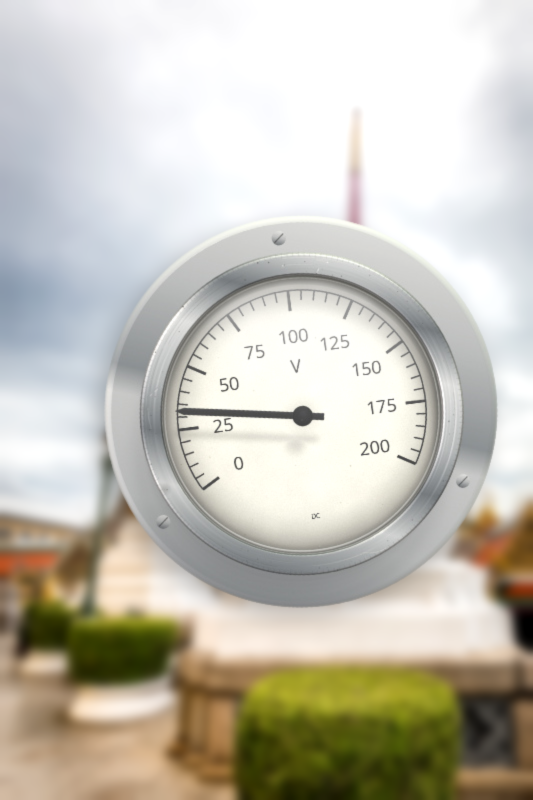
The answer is 32.5,V
